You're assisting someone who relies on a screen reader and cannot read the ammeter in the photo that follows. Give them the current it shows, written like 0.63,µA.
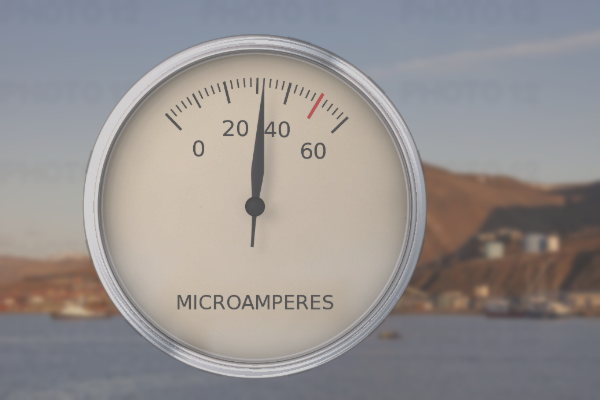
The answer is 32,µA
